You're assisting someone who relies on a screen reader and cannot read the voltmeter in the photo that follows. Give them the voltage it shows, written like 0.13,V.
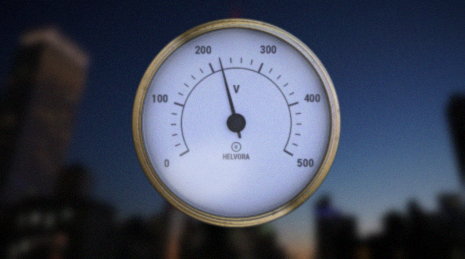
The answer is 220,V
